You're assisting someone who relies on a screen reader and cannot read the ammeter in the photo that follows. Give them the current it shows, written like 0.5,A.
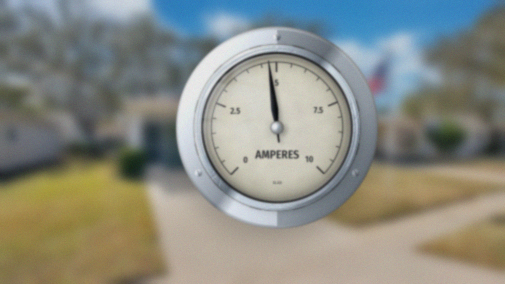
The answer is 4.75,A
